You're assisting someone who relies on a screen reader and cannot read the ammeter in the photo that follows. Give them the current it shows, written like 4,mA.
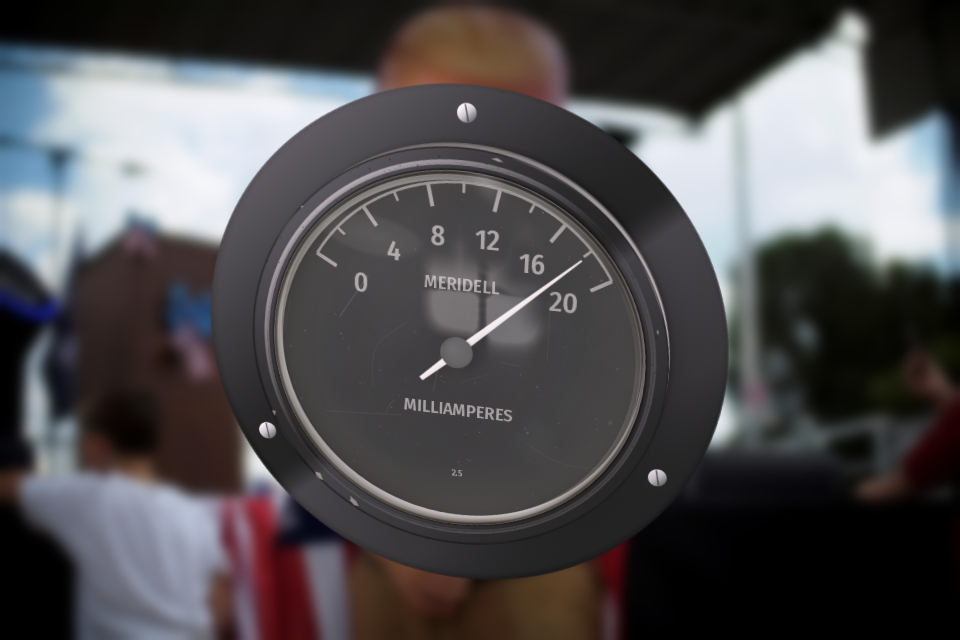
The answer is 18,mA
